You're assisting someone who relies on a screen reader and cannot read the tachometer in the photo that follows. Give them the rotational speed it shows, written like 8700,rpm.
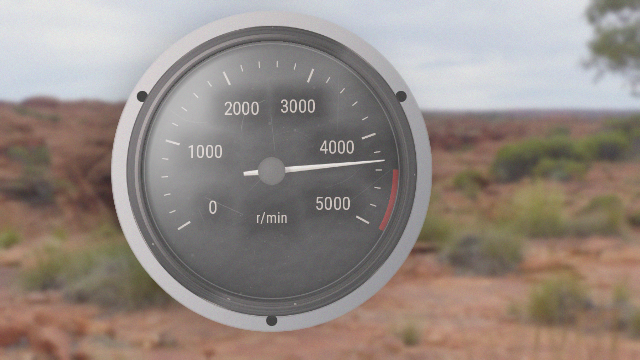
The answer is 4300,rpm
